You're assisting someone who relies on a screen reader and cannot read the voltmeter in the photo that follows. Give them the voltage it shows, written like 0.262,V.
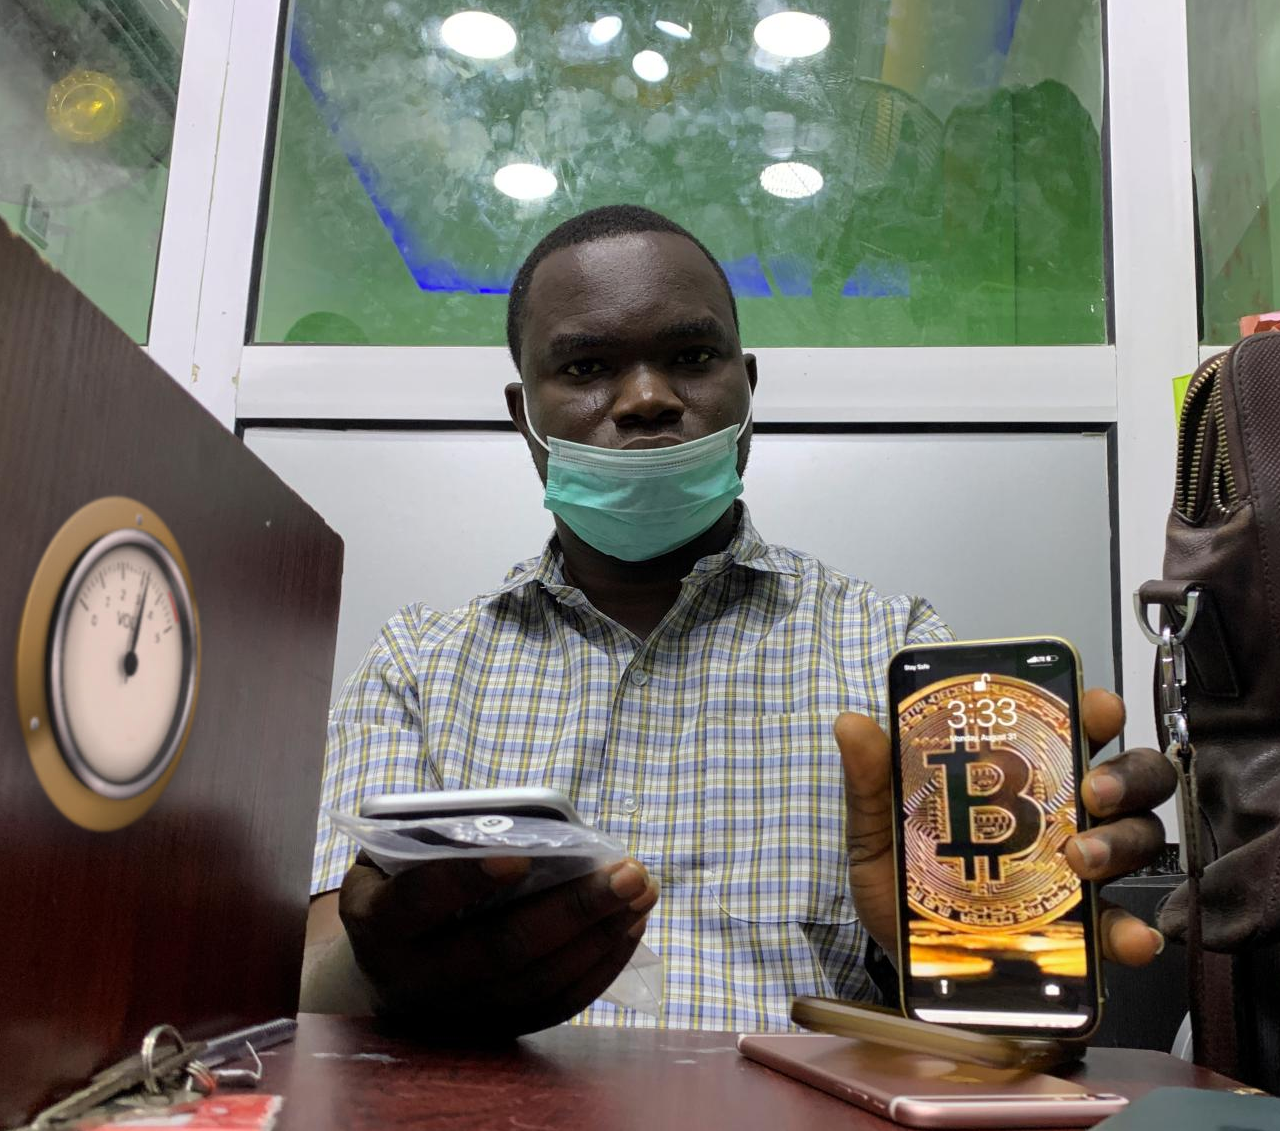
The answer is 3,V
